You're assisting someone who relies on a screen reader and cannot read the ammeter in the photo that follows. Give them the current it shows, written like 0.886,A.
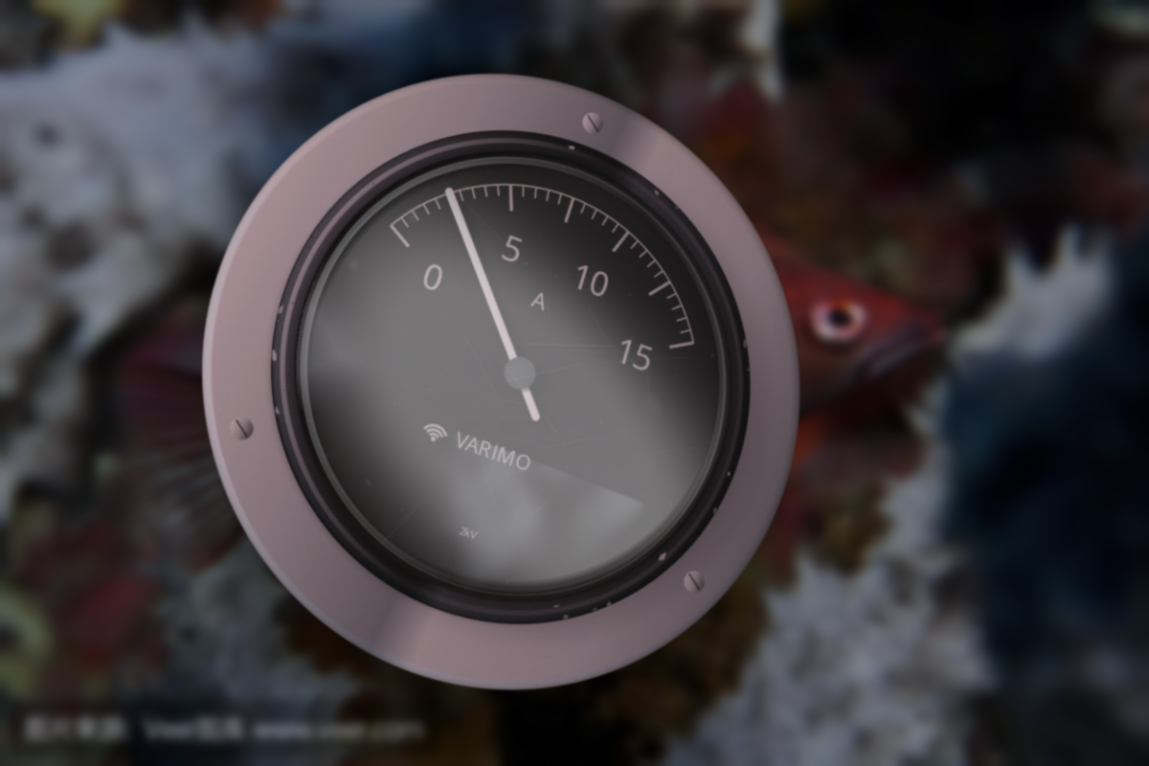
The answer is 2.5,A
